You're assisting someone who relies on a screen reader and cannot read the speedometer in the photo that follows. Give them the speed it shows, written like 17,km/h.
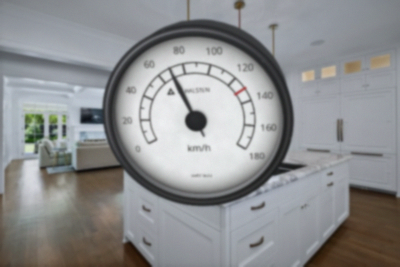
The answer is 70,km/h
